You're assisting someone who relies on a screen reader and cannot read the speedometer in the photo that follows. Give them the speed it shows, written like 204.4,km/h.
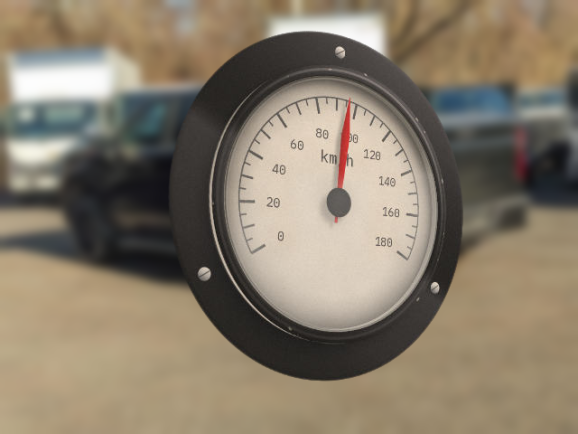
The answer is 95,km/h
